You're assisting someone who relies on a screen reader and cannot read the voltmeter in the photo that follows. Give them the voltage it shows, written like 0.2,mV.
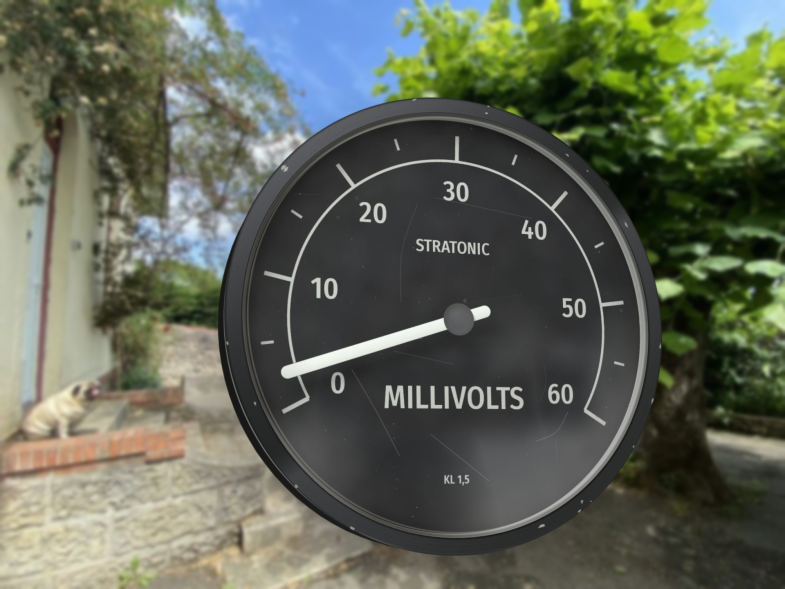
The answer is 2.5,mV
